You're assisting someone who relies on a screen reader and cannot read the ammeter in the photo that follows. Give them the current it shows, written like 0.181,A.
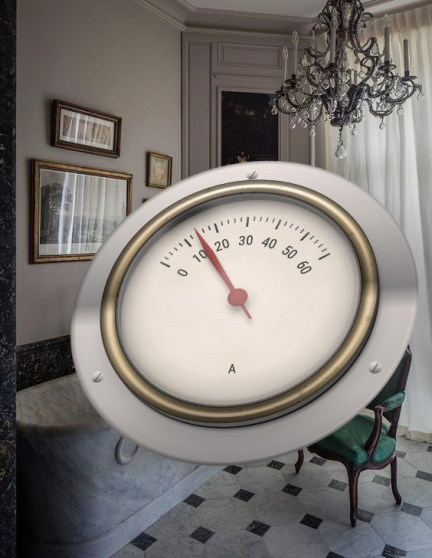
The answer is 14,A
